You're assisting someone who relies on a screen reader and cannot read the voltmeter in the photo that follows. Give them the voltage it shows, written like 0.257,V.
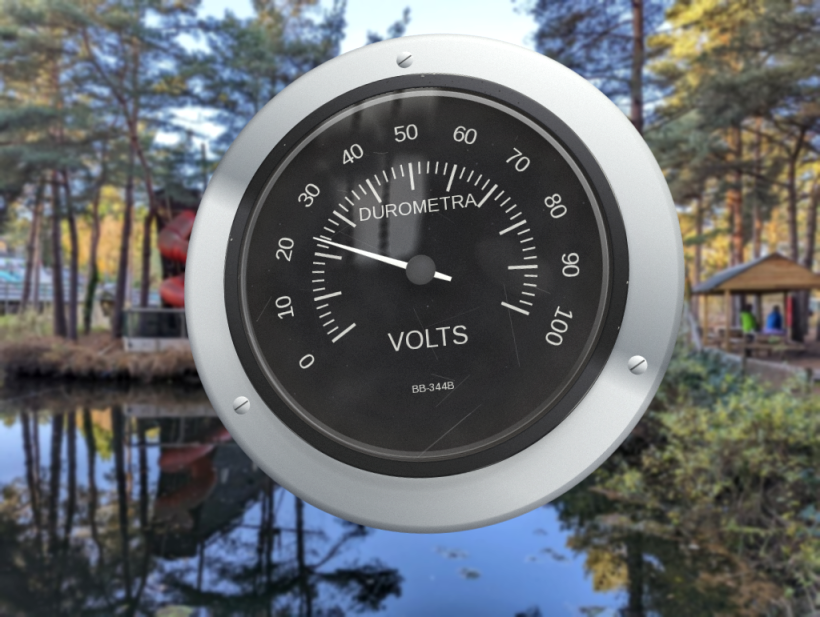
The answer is 23,V
